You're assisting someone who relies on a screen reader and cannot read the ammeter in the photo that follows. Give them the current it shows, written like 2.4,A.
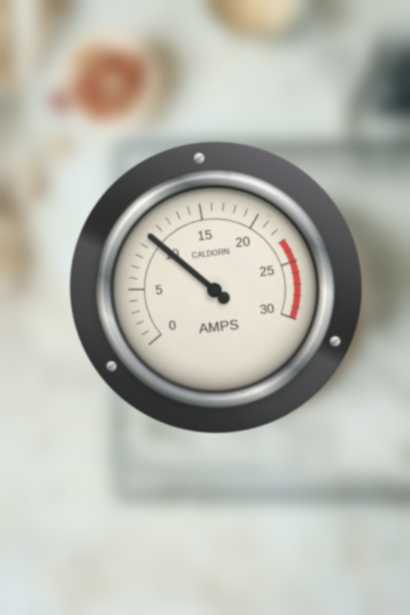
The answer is 10,A
